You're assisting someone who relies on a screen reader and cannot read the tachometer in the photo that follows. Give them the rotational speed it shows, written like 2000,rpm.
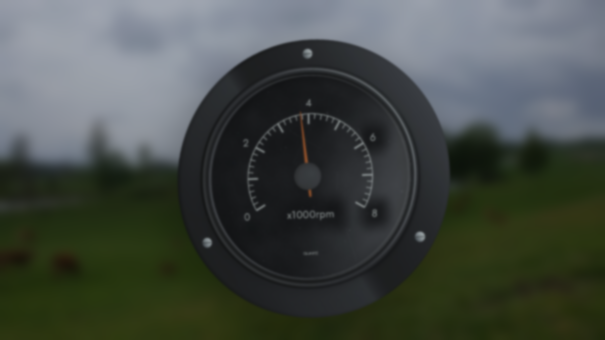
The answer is 3800,rpm
